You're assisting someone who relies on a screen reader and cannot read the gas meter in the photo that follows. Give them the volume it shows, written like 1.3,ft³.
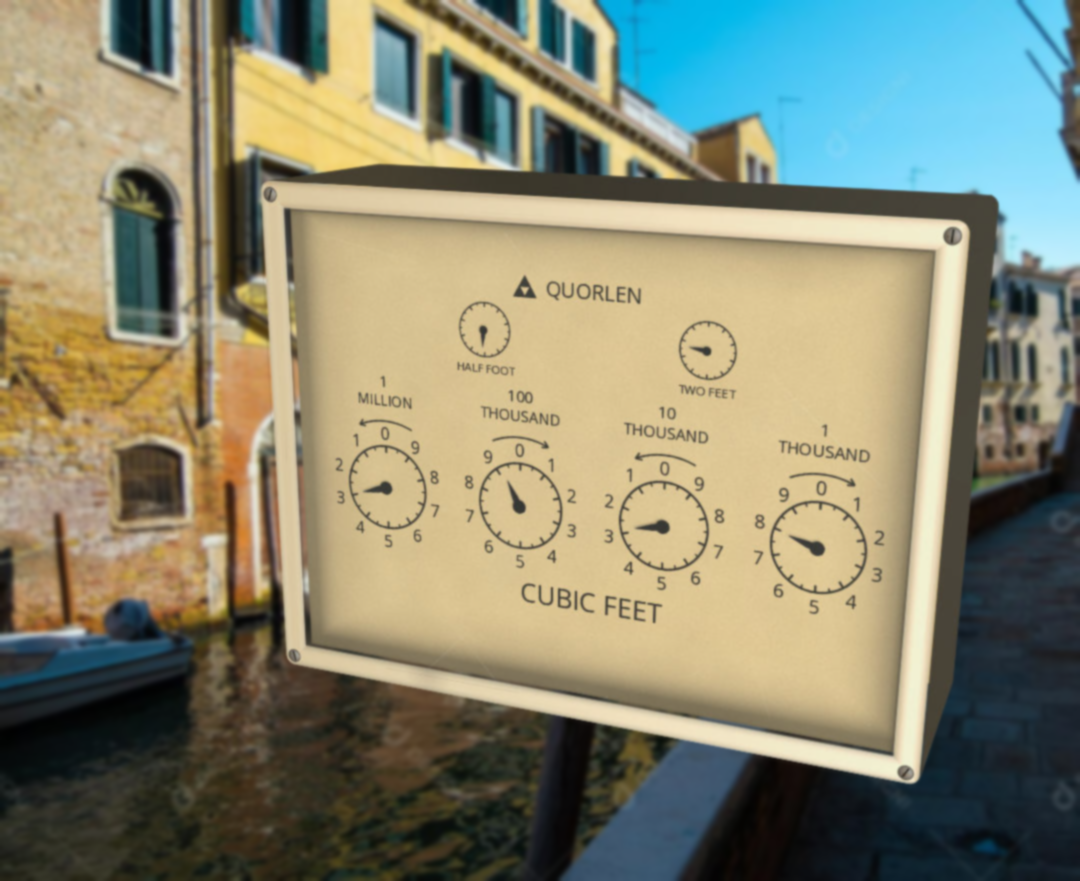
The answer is 292800,ft³
